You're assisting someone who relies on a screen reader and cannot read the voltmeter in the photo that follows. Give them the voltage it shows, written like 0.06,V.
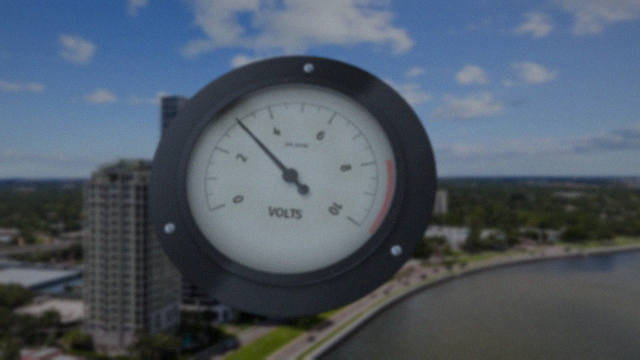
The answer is 3,V
